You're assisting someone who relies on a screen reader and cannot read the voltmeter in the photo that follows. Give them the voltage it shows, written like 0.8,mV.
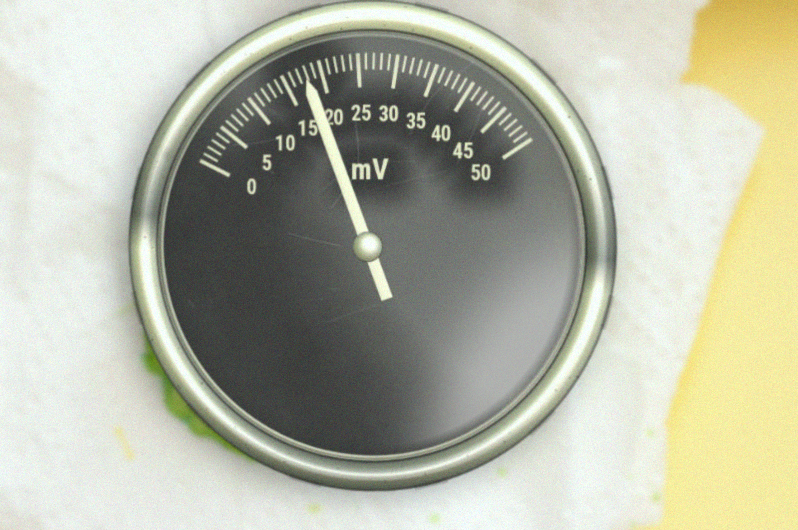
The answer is 18,mV
